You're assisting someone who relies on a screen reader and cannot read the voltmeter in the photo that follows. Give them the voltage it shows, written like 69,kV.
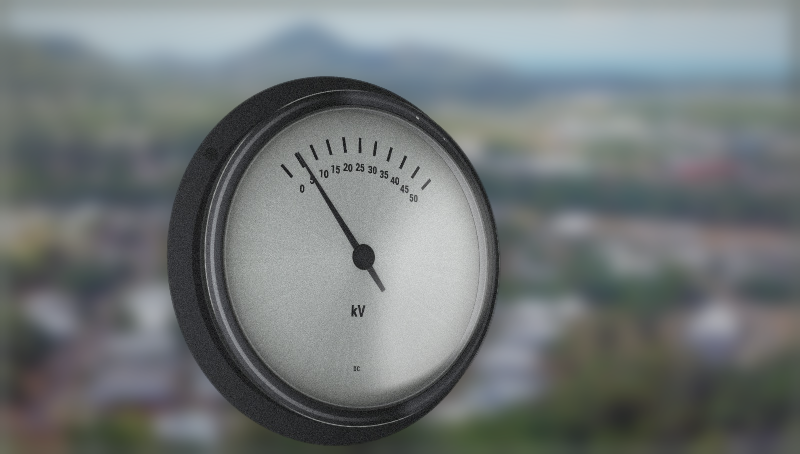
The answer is 5,kV
